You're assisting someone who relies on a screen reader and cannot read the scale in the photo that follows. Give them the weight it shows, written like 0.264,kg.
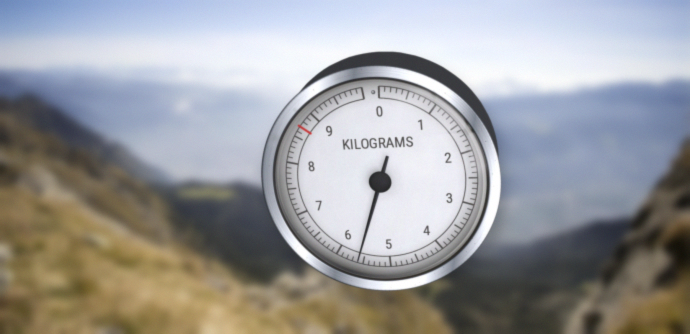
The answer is 5.6,kg
